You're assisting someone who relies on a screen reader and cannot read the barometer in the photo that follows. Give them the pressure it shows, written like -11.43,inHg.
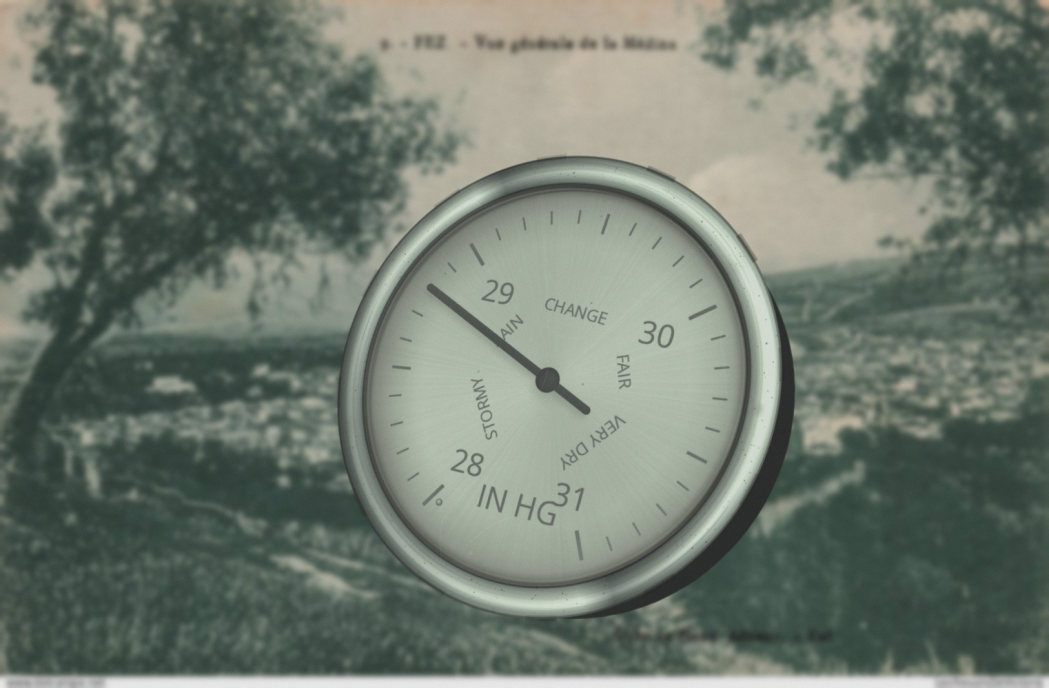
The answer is 28.8,inHg
